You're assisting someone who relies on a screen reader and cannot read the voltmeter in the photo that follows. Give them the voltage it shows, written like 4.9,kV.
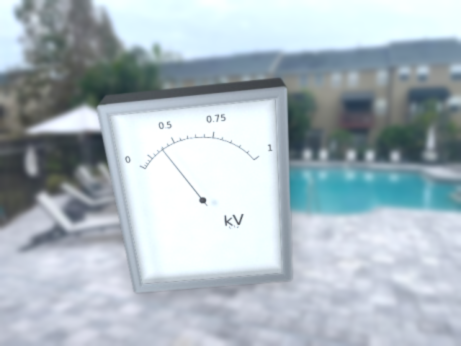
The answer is 0.4,kV
